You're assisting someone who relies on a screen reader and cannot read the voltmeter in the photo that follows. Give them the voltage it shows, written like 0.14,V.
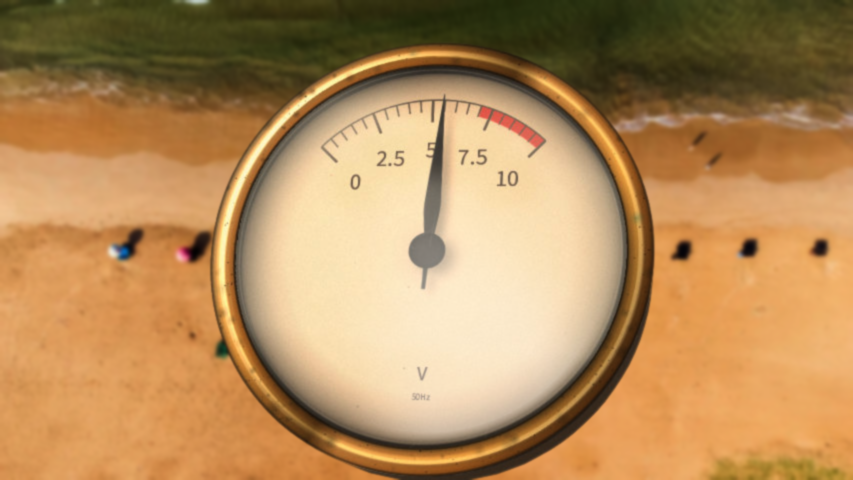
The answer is 5.5,V
